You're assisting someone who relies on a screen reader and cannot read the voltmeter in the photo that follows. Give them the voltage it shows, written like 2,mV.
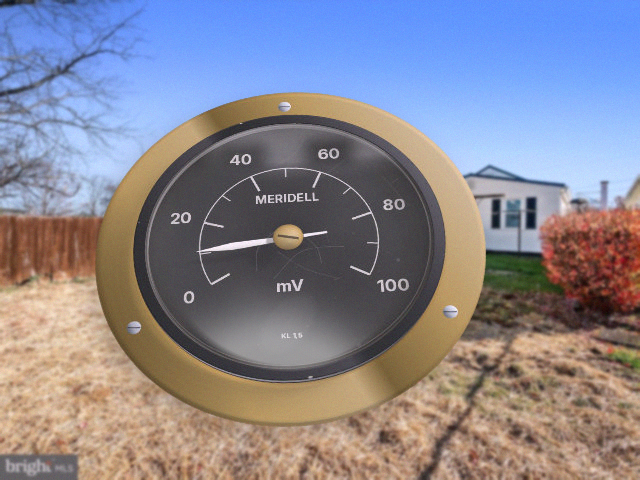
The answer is 10,mV
